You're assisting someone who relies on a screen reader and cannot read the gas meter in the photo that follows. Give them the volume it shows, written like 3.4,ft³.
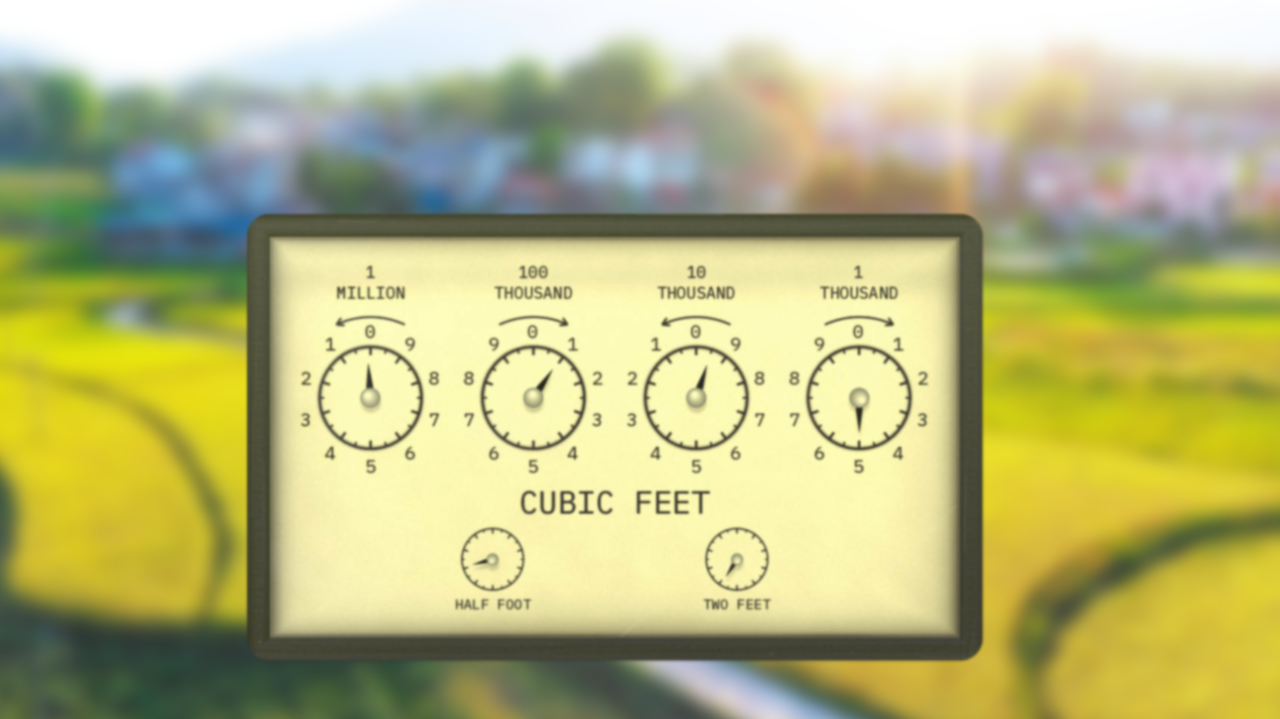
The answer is 9500,ft³
